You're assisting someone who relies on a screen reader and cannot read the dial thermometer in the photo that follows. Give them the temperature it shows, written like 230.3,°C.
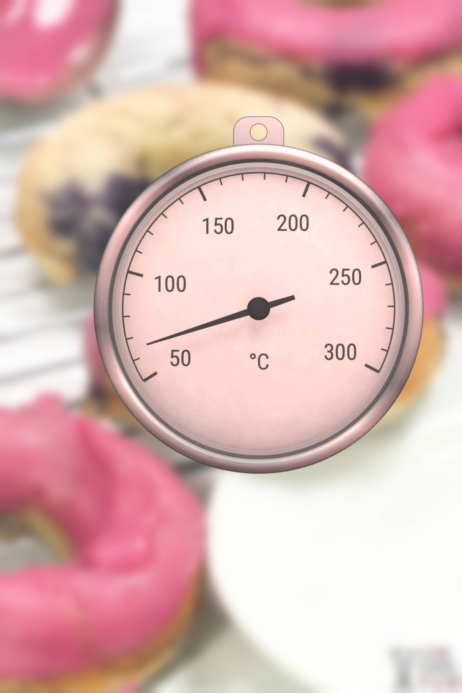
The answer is 65,°C
